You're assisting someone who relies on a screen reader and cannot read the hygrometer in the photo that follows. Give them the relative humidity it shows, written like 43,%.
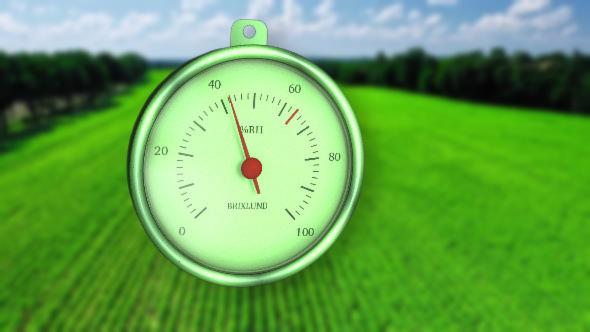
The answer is 42,%
